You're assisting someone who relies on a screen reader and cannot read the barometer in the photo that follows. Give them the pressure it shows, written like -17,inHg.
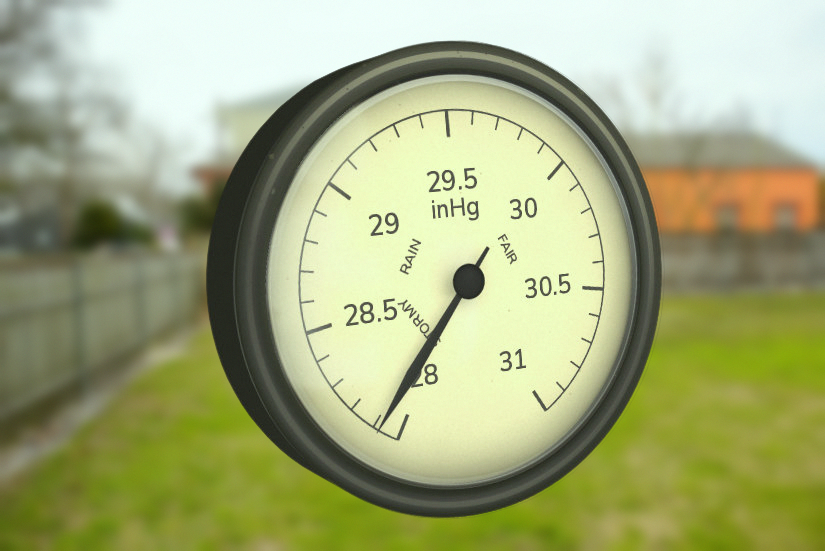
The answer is 28.1,inHg
